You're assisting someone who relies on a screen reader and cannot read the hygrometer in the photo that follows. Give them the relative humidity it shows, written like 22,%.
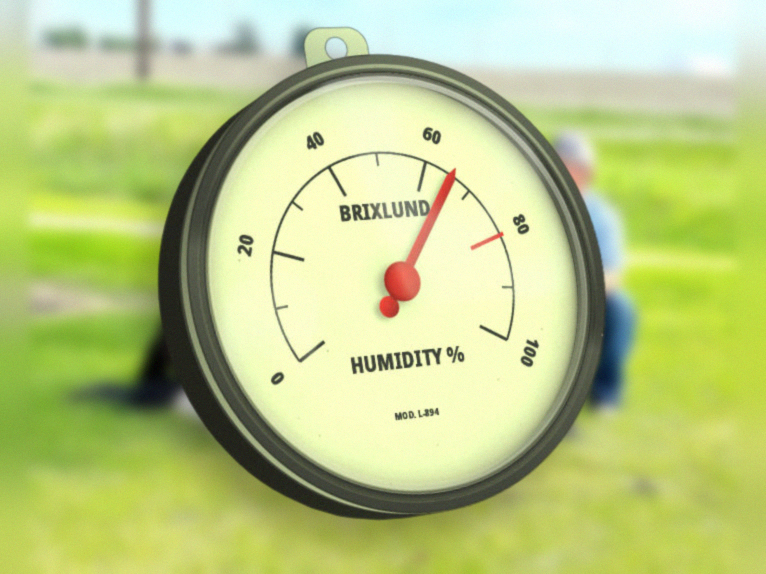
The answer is 65,%
